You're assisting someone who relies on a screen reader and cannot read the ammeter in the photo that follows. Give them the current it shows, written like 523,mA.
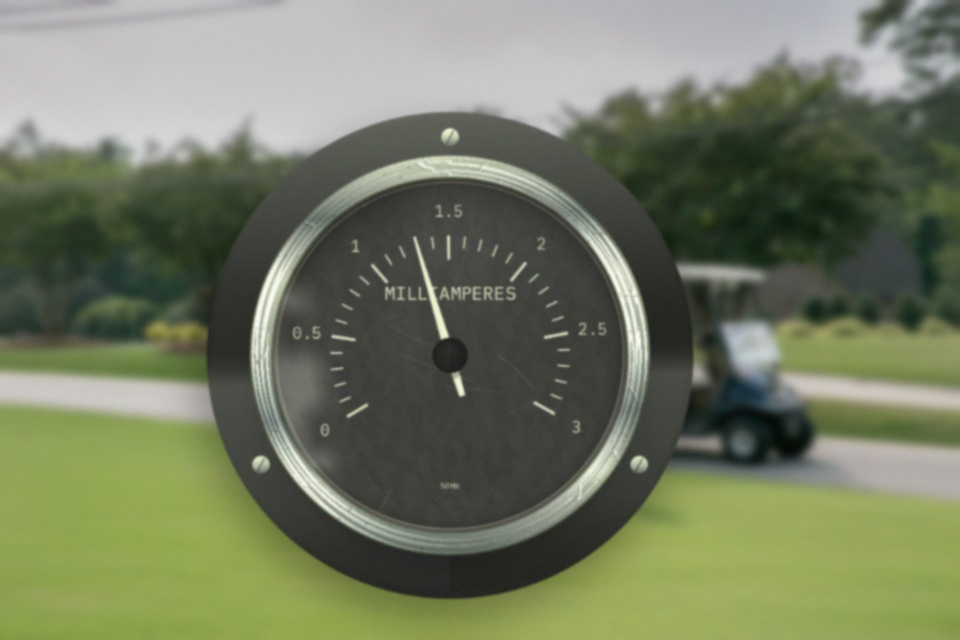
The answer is 1.3,mA
